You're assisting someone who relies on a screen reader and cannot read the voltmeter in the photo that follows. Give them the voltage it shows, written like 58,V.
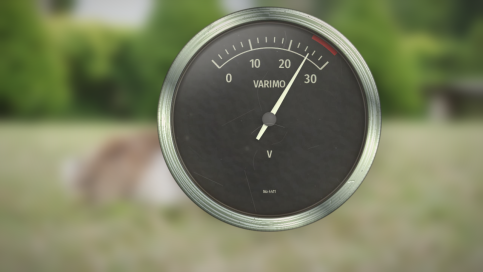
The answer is 25,V
